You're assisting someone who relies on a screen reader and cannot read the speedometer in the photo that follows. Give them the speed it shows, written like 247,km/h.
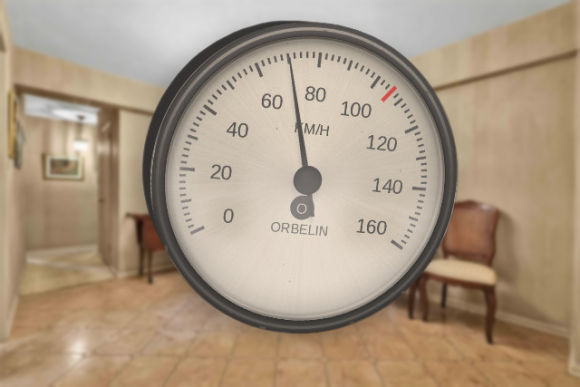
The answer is 70,km/h
